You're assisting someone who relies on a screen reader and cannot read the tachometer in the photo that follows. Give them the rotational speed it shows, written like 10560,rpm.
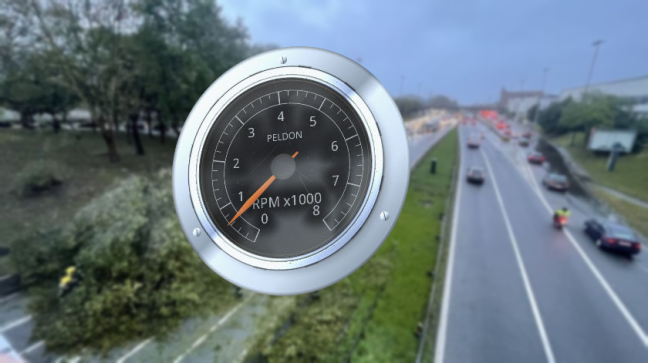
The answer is 600,rpm
